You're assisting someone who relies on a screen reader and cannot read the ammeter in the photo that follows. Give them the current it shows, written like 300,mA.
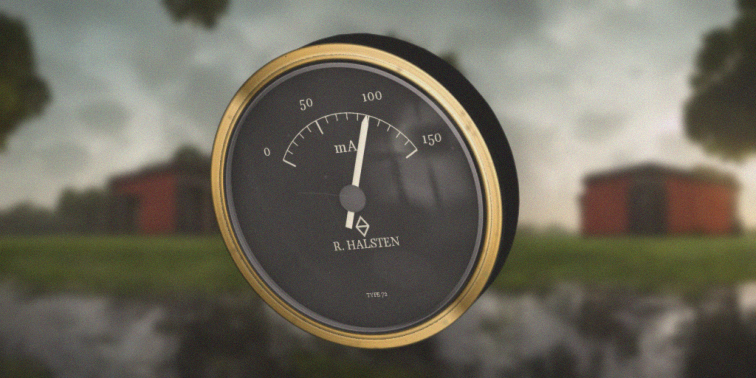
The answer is 100,mA
